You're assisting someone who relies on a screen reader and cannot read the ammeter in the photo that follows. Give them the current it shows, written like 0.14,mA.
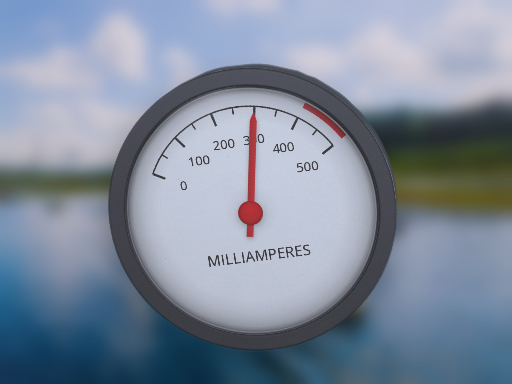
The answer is 300,mA
